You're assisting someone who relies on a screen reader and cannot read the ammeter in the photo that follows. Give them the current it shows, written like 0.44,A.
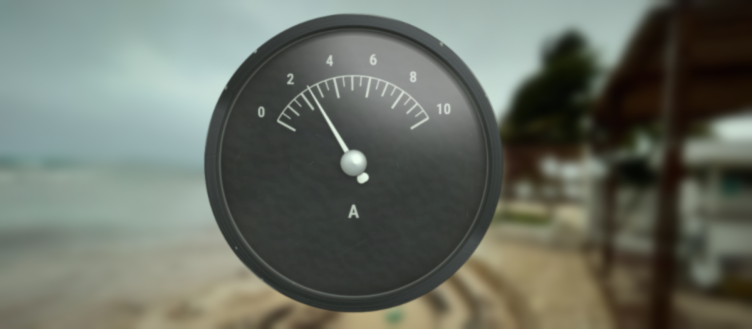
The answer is 2.5,A
